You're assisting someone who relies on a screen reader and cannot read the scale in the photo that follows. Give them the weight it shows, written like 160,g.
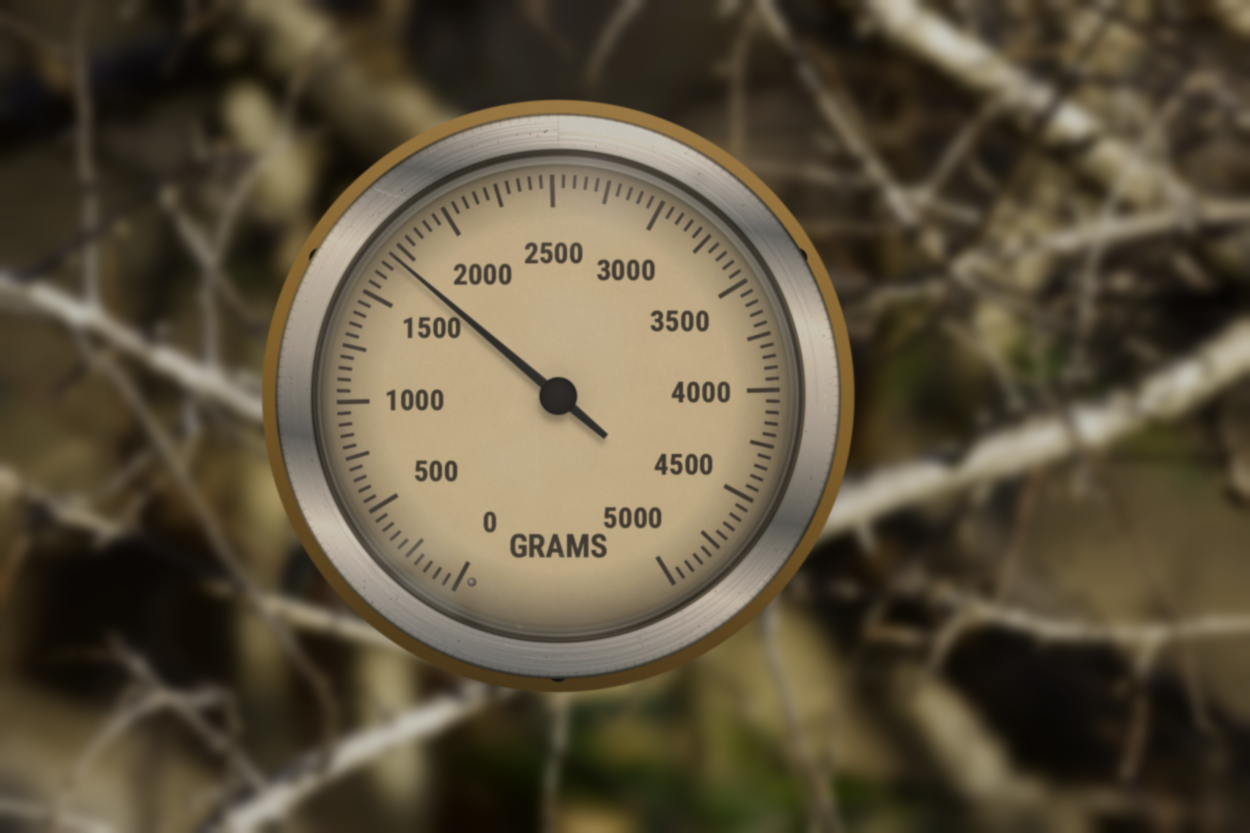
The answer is 1700,g
